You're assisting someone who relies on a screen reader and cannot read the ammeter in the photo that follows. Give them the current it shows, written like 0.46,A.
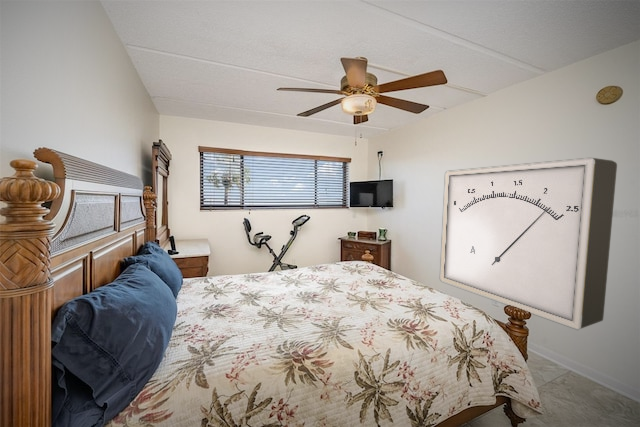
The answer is 2.25,A
